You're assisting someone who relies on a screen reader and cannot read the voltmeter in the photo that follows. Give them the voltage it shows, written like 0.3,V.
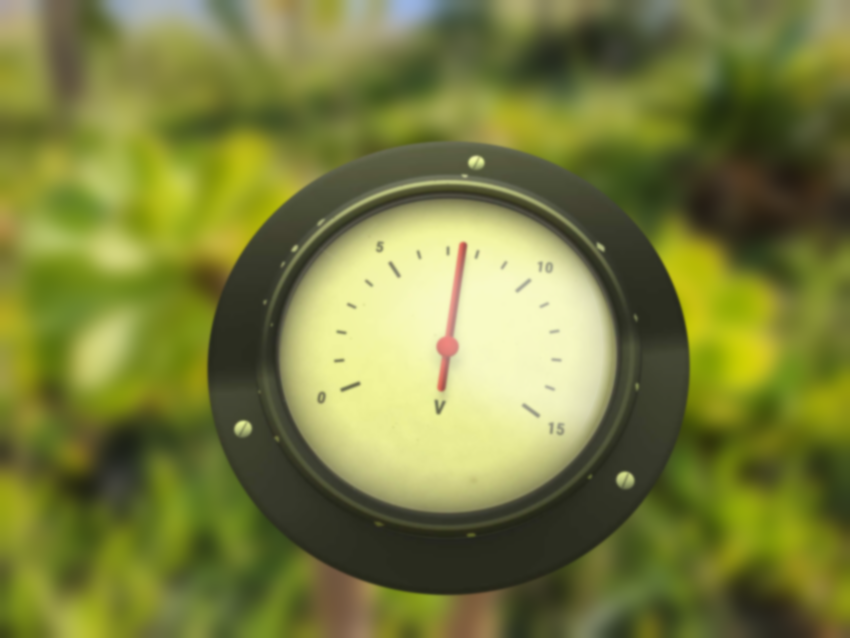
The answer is 7.5,V
